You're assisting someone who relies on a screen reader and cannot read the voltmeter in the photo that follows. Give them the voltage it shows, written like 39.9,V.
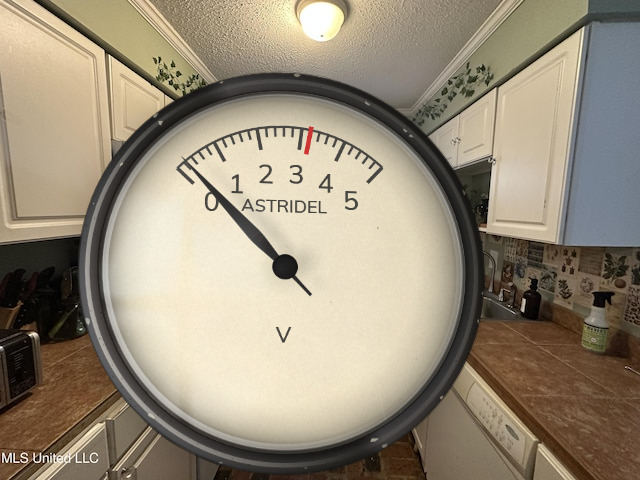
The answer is 0.2,V
